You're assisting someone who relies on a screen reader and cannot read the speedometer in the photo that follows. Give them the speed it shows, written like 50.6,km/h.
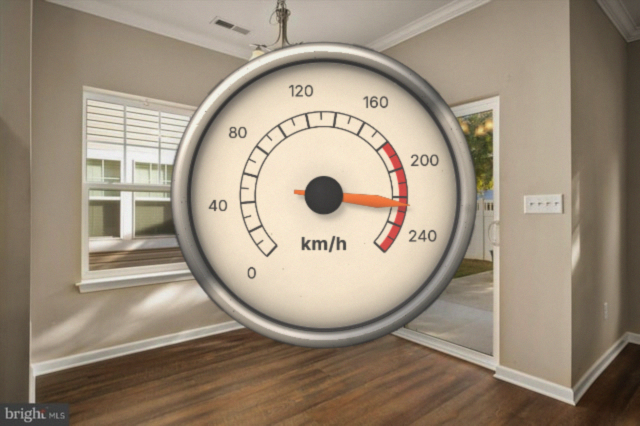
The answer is 225,km/h
